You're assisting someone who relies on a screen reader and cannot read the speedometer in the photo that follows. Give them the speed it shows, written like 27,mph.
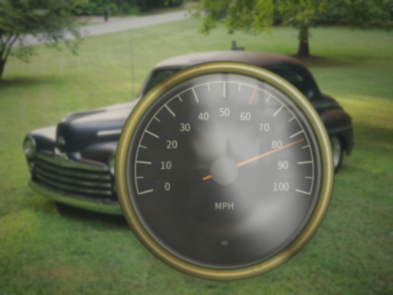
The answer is 82.5,mph
